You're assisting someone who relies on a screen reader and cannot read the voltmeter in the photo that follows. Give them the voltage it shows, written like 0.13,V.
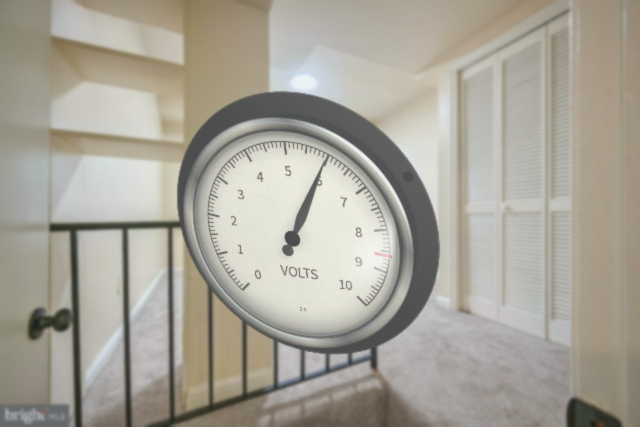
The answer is 6,V
